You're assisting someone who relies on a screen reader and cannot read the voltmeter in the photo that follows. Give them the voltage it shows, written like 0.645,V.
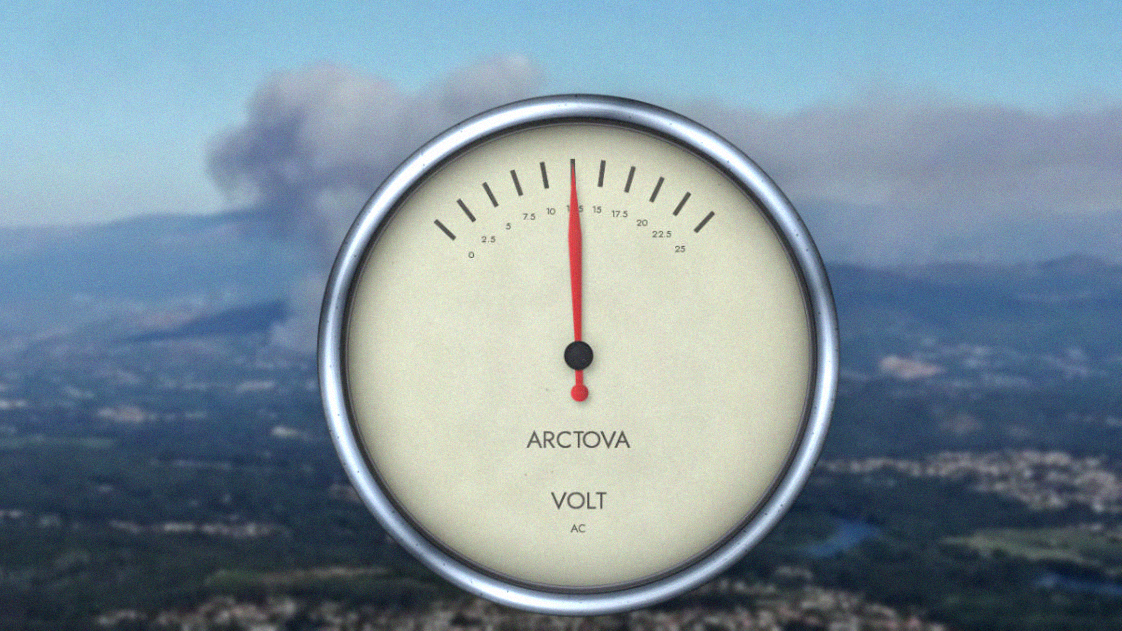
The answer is 12.5,V
